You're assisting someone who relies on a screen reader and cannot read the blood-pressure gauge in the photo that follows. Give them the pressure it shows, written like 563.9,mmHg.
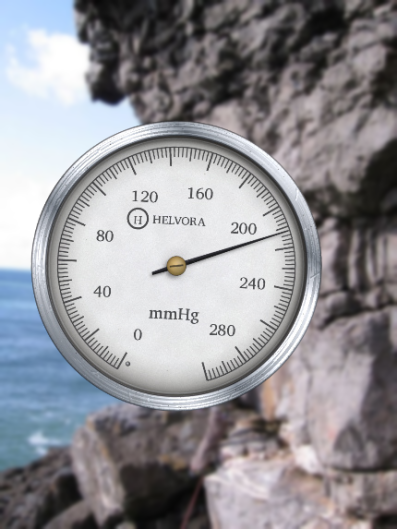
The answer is 212,mmHg
